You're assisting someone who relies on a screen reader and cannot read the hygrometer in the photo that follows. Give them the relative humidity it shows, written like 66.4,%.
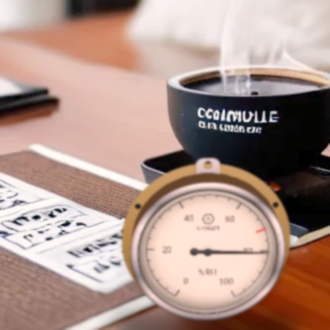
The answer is 80,%
